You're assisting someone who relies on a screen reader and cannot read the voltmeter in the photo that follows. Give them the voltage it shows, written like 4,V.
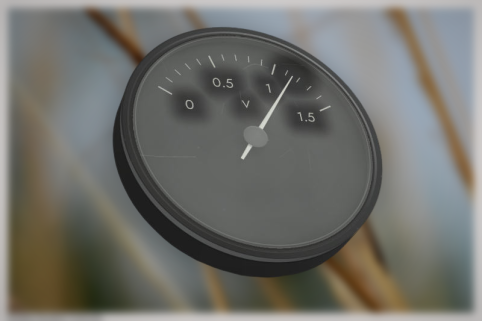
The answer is 1.15,V
